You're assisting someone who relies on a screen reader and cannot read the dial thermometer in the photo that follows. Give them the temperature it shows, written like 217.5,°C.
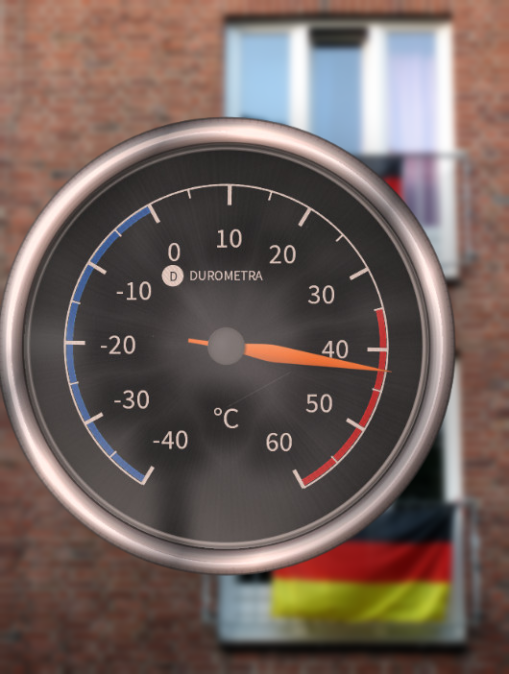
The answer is 42.5,°C
